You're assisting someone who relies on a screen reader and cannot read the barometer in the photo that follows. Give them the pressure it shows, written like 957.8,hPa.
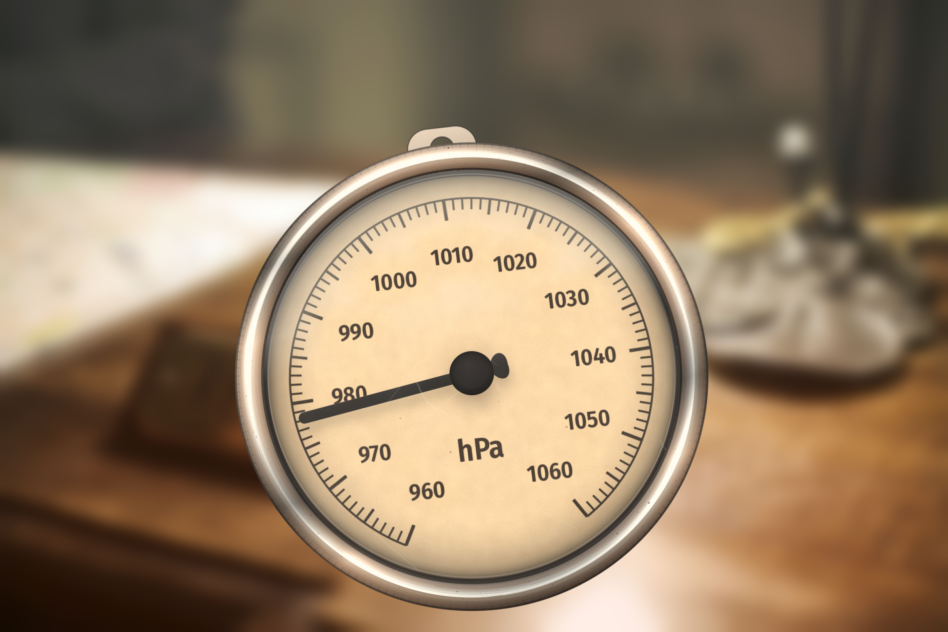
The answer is 978,hPa
